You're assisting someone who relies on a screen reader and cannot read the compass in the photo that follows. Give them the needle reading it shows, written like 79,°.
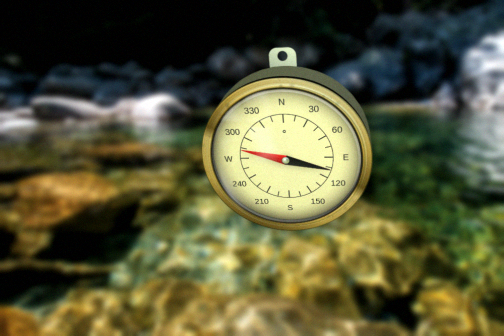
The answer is 285,°
